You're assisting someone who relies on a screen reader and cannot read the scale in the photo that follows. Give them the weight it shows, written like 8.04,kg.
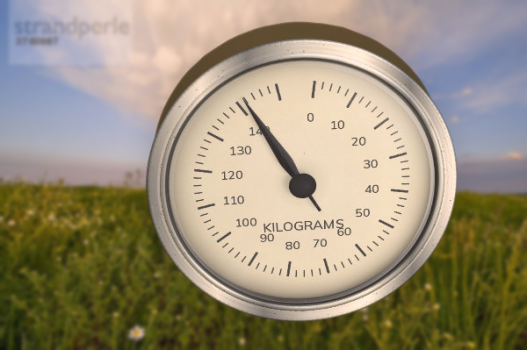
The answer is 142,kg
